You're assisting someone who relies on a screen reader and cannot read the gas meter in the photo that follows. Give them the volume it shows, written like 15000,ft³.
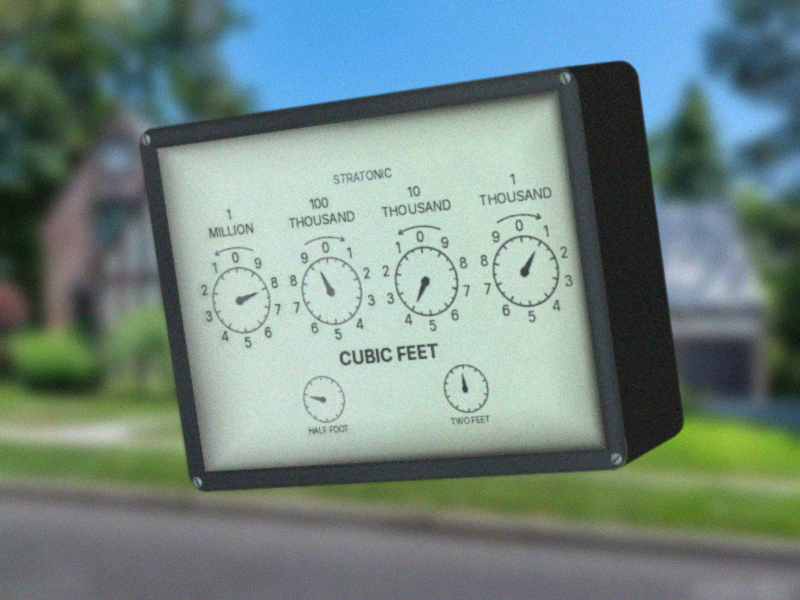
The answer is 794100,ft³
